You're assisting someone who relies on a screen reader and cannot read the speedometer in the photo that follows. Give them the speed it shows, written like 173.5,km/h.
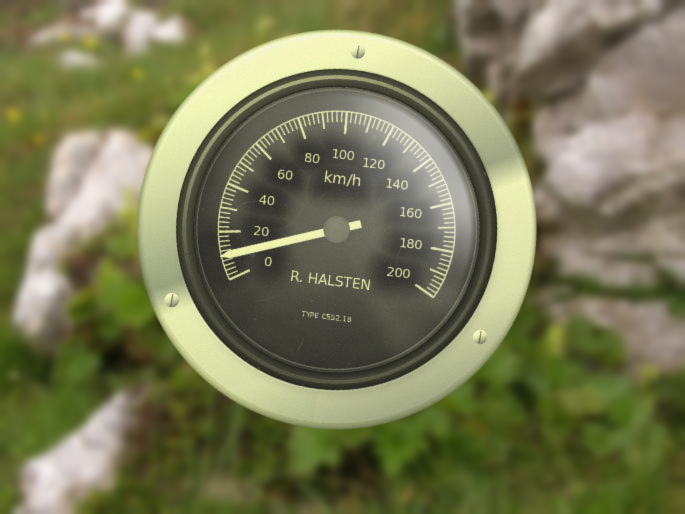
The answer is 10,km/h
